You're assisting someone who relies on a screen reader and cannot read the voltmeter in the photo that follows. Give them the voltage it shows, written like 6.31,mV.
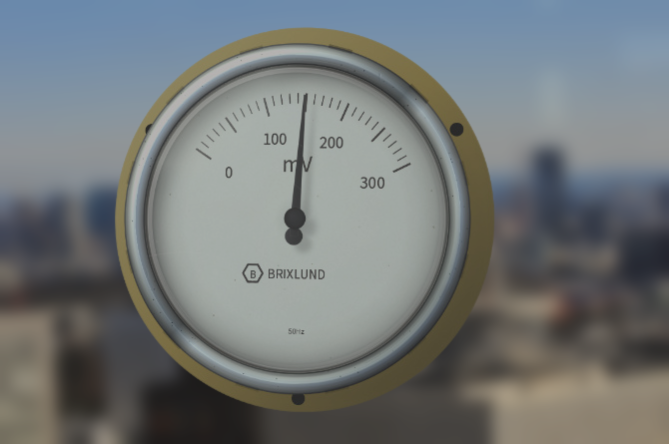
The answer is 150,mV
